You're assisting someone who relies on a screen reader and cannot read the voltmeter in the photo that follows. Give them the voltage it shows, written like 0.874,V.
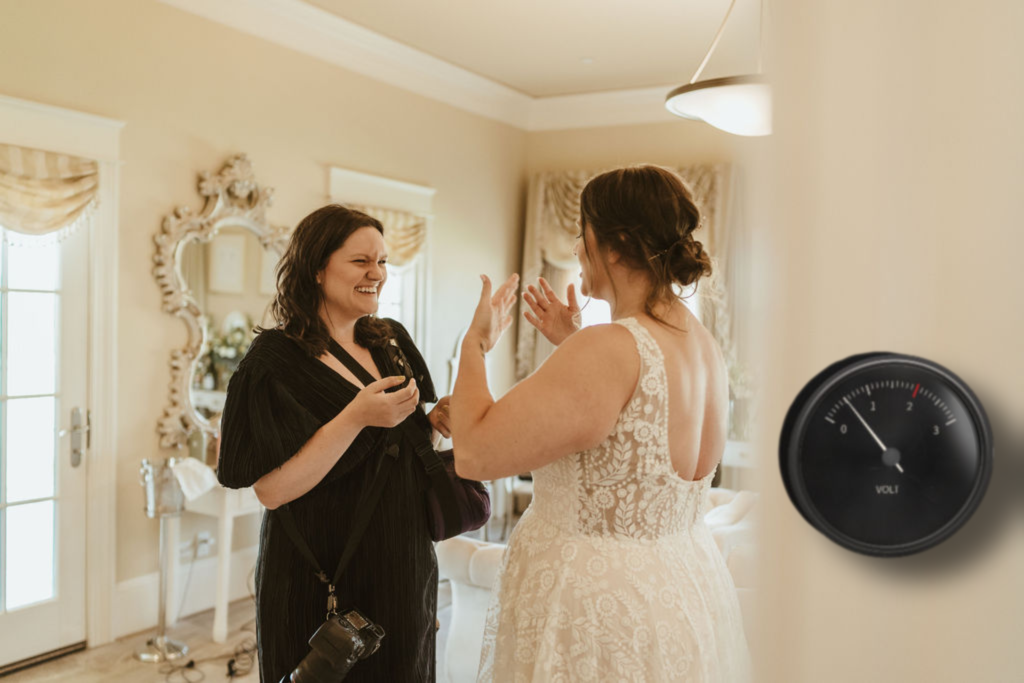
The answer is 0.5,V
